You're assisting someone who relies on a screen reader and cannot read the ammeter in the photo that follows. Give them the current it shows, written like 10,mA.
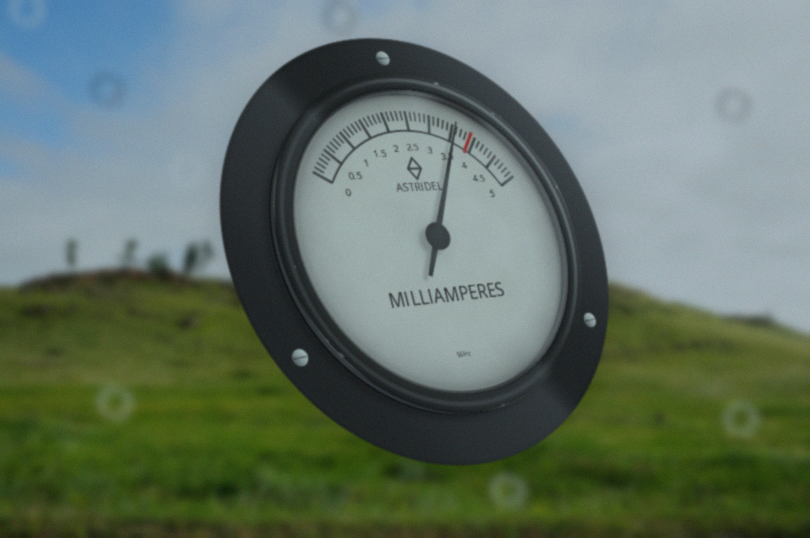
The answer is 3.5,mA
